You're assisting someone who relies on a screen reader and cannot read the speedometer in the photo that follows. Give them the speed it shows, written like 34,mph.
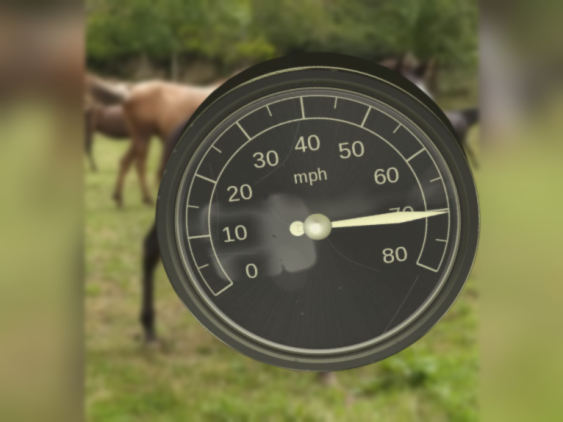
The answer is 70,mph
